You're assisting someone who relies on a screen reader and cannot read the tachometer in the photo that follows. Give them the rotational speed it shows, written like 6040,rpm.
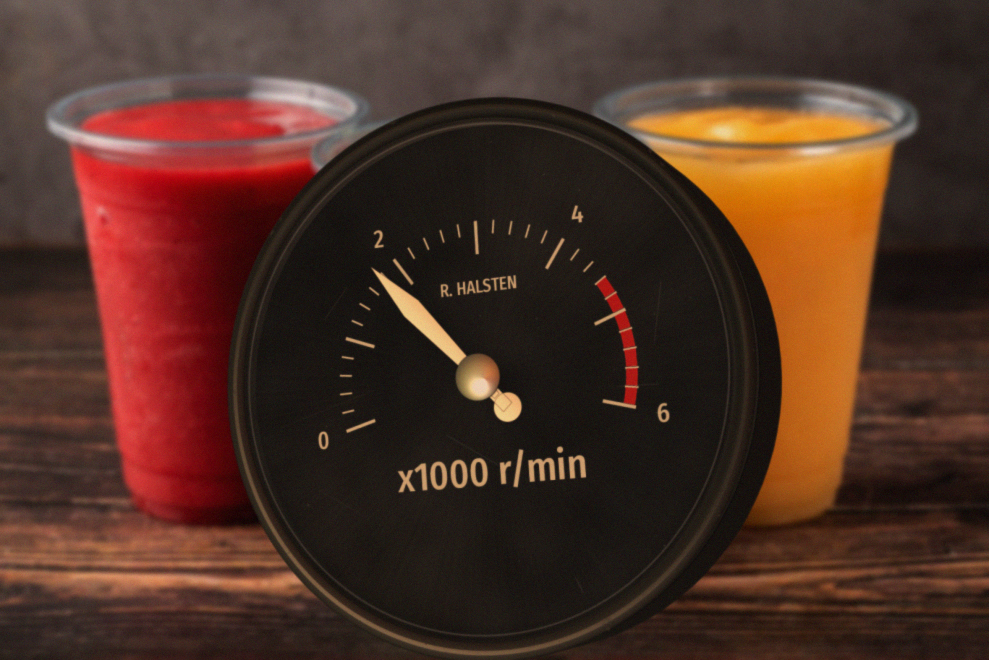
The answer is 1800,rpm
